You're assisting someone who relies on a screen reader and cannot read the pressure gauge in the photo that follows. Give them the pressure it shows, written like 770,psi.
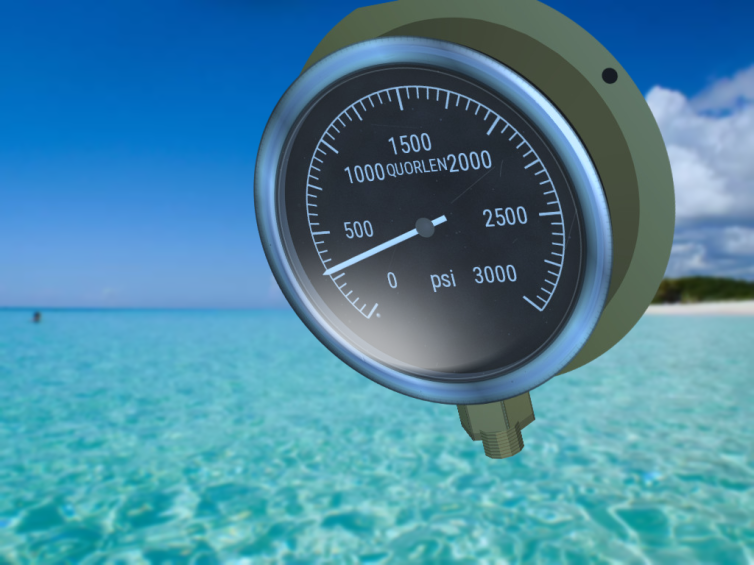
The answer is 300,psi
